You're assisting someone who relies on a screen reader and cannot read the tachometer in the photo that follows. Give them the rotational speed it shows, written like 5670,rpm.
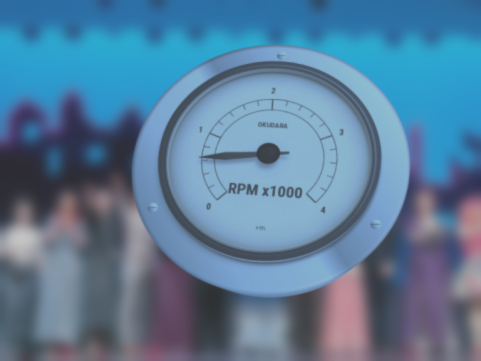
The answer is 600,rpm
